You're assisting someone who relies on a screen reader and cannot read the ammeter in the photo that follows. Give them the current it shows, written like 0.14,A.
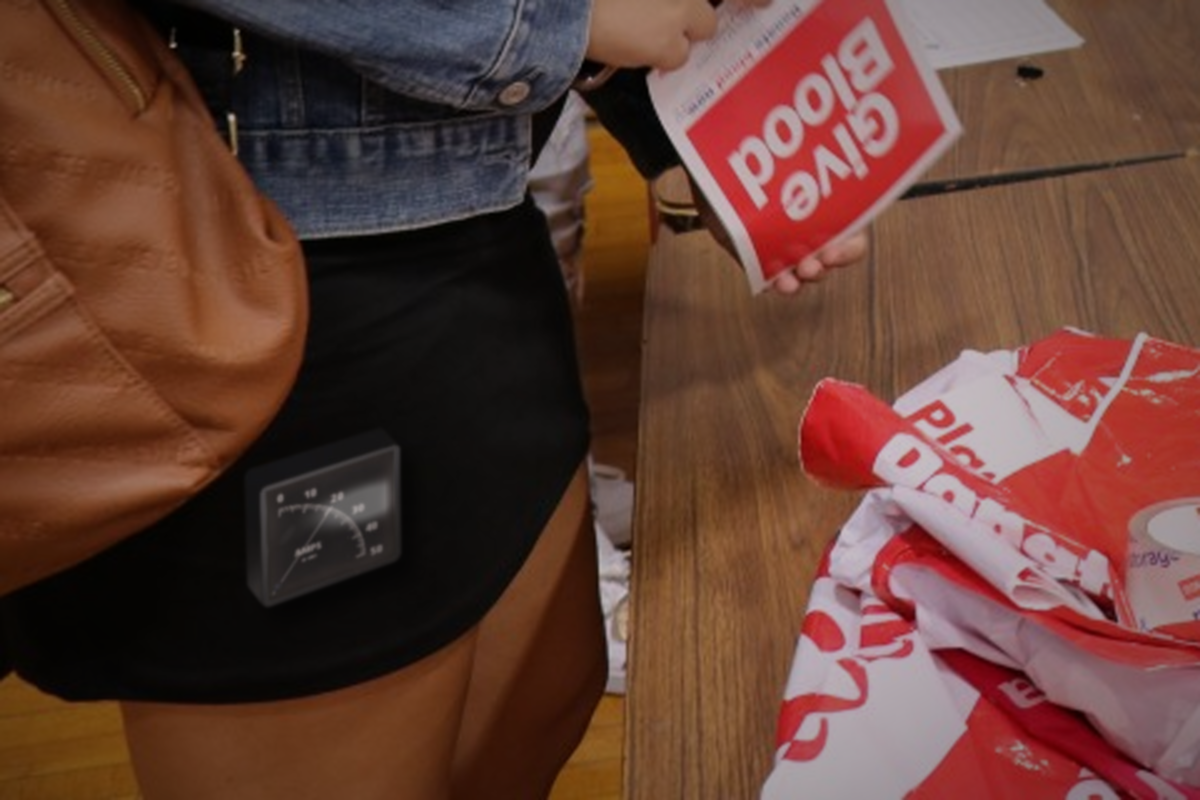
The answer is 20,A
